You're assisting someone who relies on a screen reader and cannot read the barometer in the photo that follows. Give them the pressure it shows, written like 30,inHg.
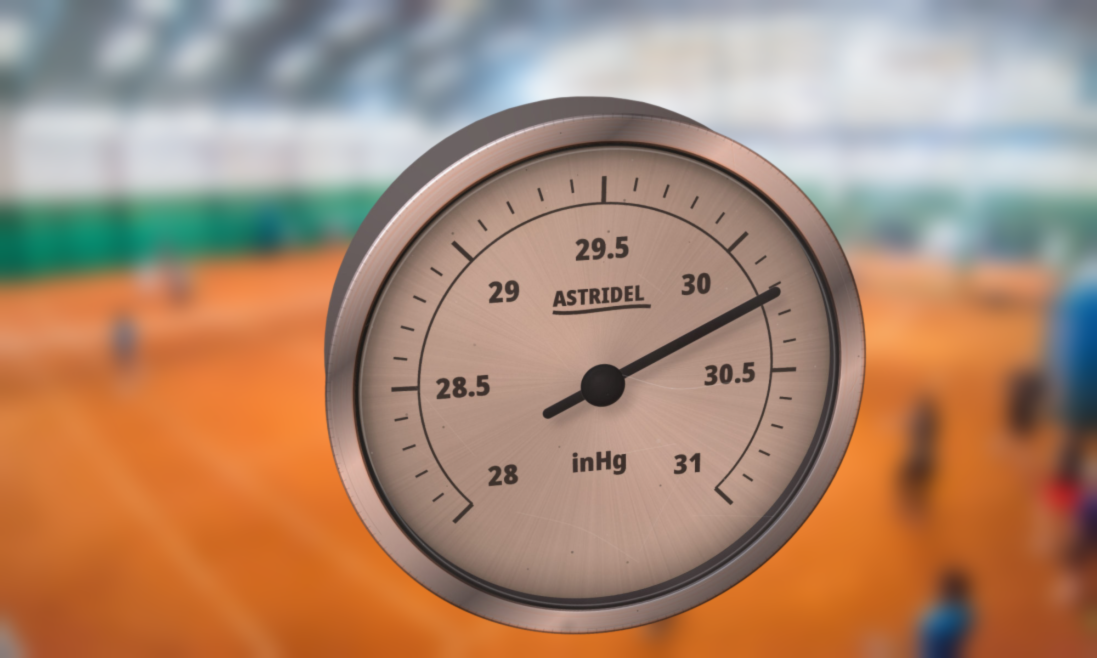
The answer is 30.2,inHg
